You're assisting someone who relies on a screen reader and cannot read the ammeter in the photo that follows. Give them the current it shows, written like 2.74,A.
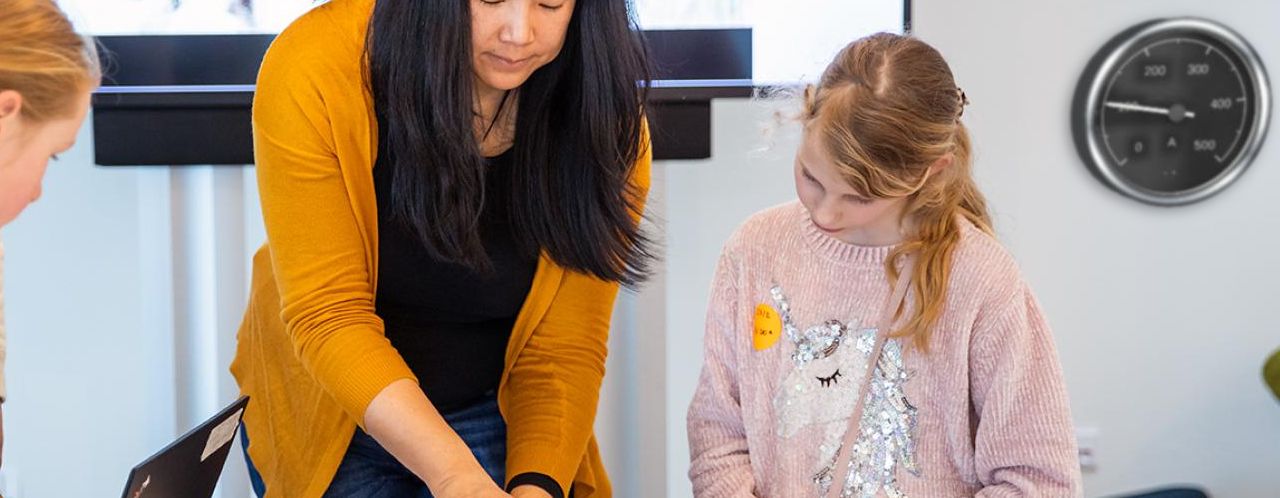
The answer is 100,A
